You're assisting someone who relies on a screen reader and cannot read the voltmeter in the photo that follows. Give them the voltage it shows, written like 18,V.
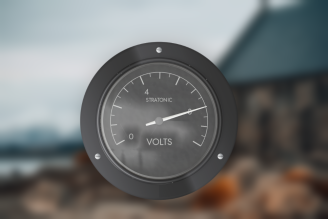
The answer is 8,V
